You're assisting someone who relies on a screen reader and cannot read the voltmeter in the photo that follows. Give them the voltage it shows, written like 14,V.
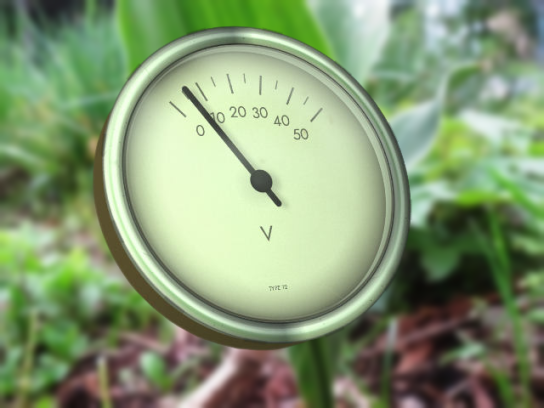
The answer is 5,V
